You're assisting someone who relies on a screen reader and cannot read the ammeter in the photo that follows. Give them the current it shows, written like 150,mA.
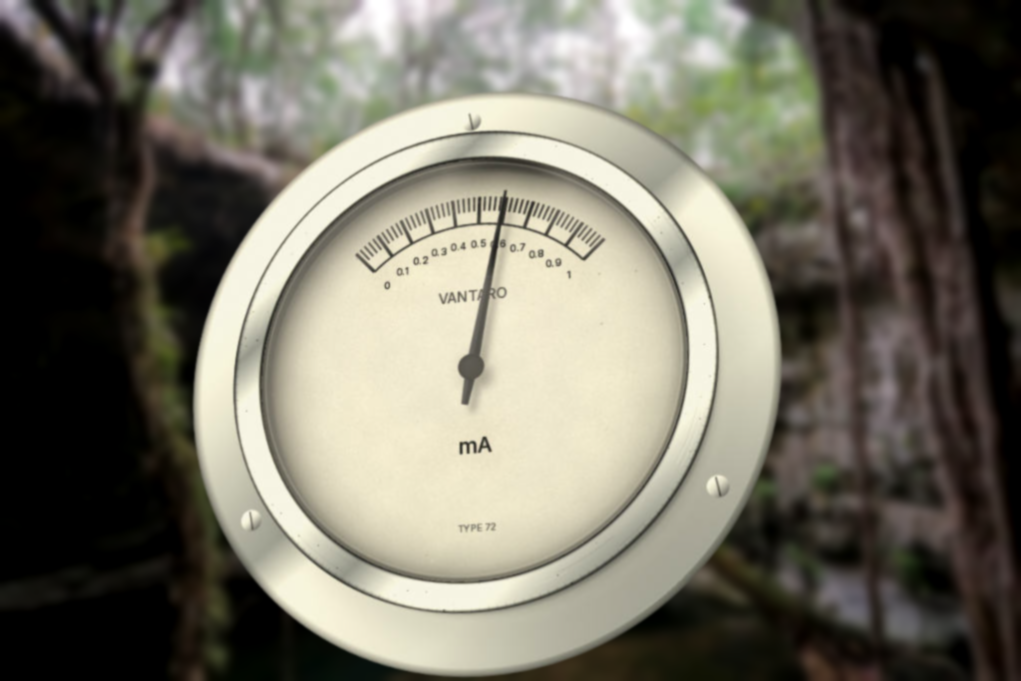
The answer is 0.6,mA
